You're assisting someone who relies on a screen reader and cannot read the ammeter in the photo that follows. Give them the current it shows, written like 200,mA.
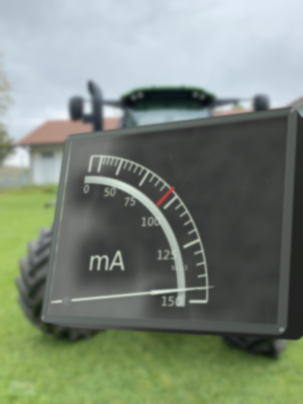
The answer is 145,mA
